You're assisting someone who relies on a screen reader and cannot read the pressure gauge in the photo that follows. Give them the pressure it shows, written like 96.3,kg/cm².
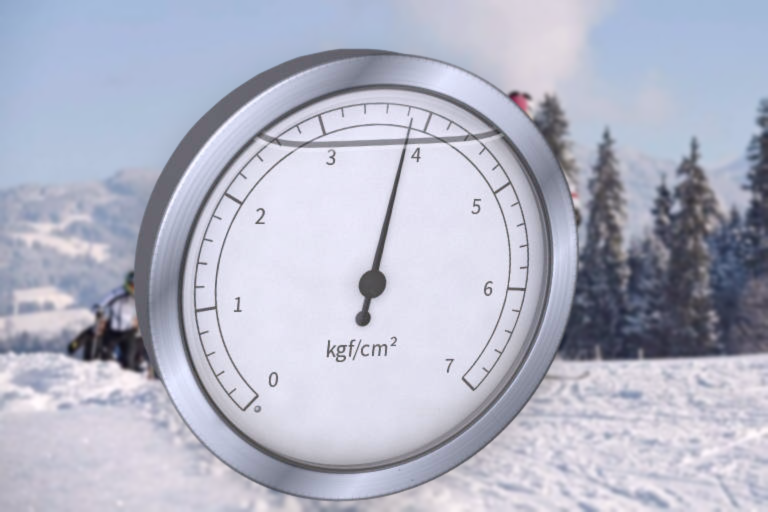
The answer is 3.8,kg/cm²
